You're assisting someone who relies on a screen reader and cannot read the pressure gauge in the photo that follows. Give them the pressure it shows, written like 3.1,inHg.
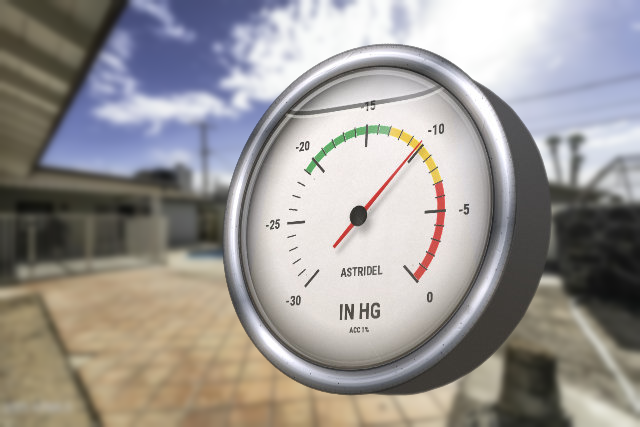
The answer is -10,inHg
